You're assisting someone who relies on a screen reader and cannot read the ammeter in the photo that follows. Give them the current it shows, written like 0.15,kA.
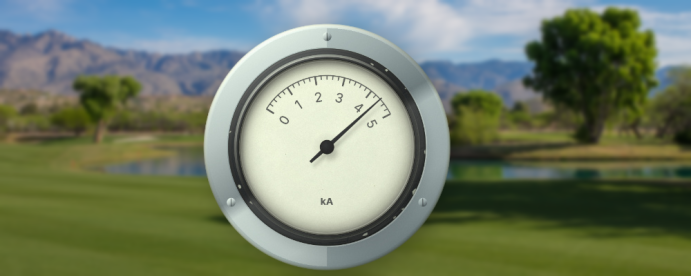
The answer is 4.4,kA
